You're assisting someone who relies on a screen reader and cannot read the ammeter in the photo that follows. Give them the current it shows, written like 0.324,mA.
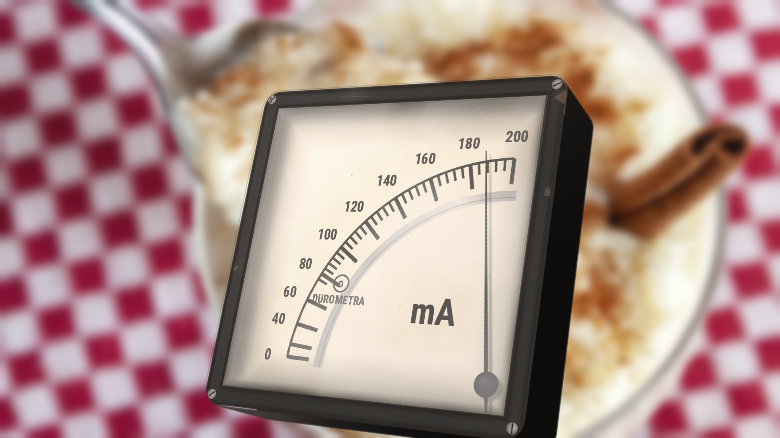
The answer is 188,mA
